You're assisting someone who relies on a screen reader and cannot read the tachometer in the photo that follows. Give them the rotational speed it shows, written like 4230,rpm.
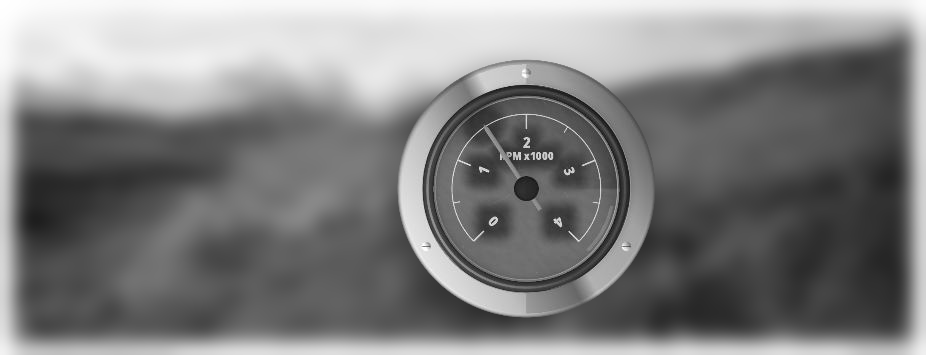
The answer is 1500,rpm
